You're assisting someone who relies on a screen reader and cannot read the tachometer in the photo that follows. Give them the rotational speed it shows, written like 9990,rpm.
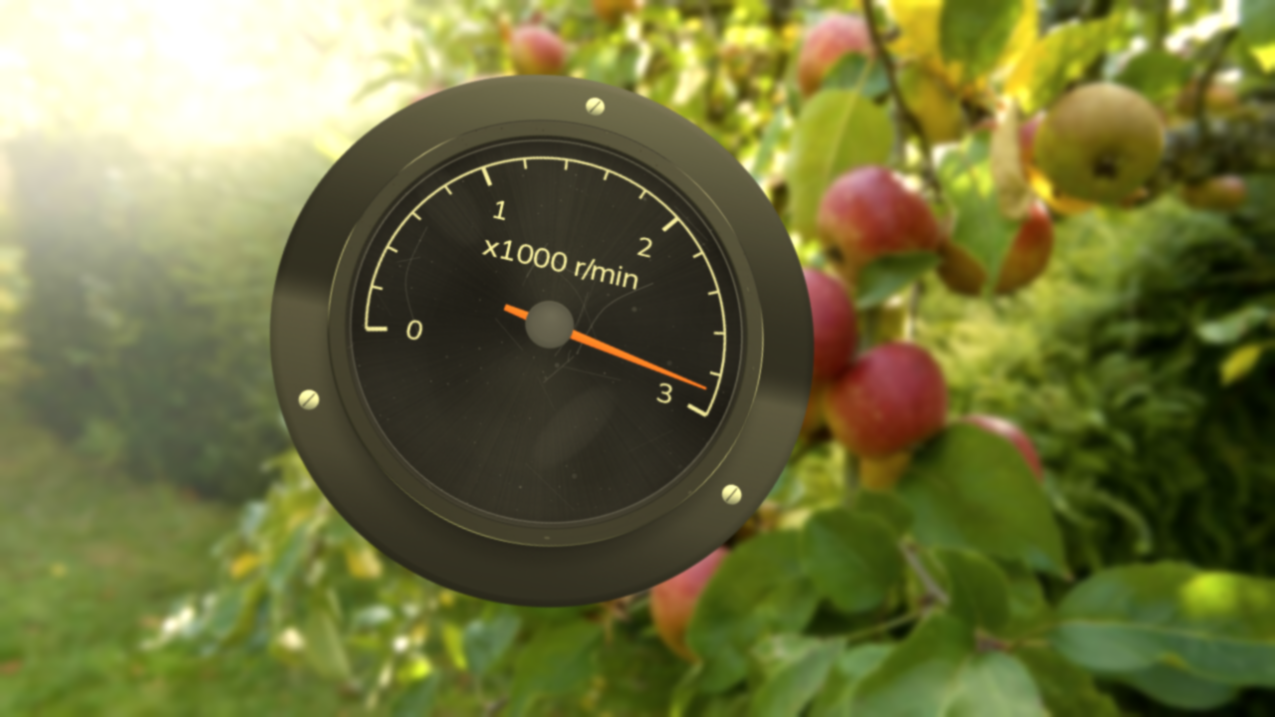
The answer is 2900,rpm
